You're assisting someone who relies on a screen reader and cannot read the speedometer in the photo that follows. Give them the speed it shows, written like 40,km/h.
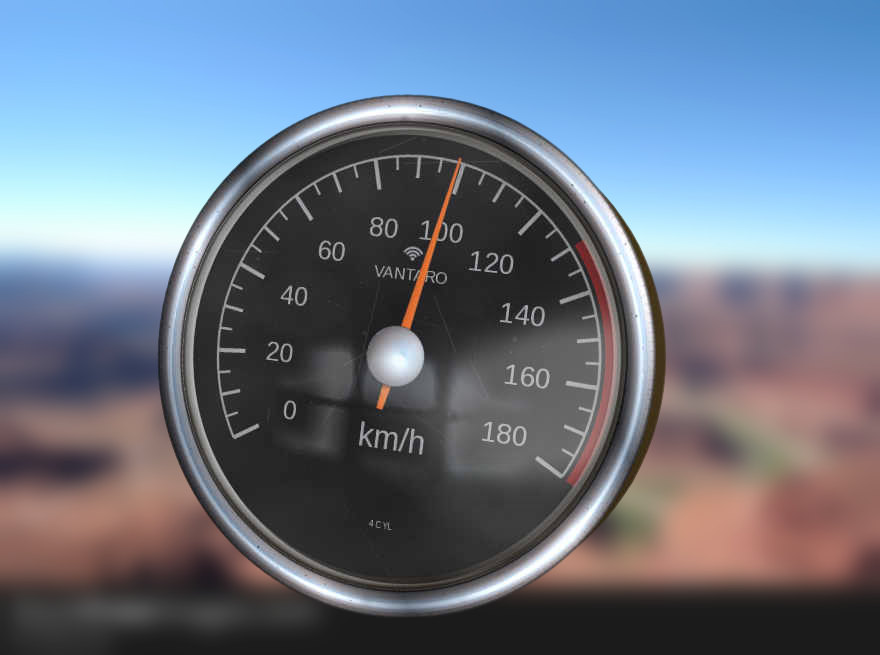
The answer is 100,km/h
